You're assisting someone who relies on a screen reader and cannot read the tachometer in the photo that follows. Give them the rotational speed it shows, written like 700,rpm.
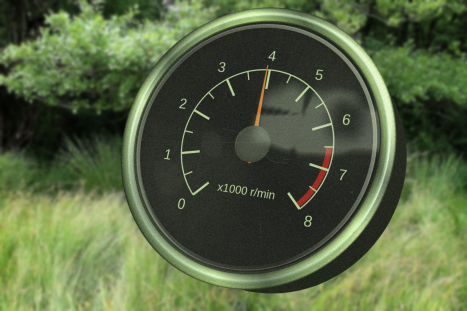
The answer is 4000,rpm
